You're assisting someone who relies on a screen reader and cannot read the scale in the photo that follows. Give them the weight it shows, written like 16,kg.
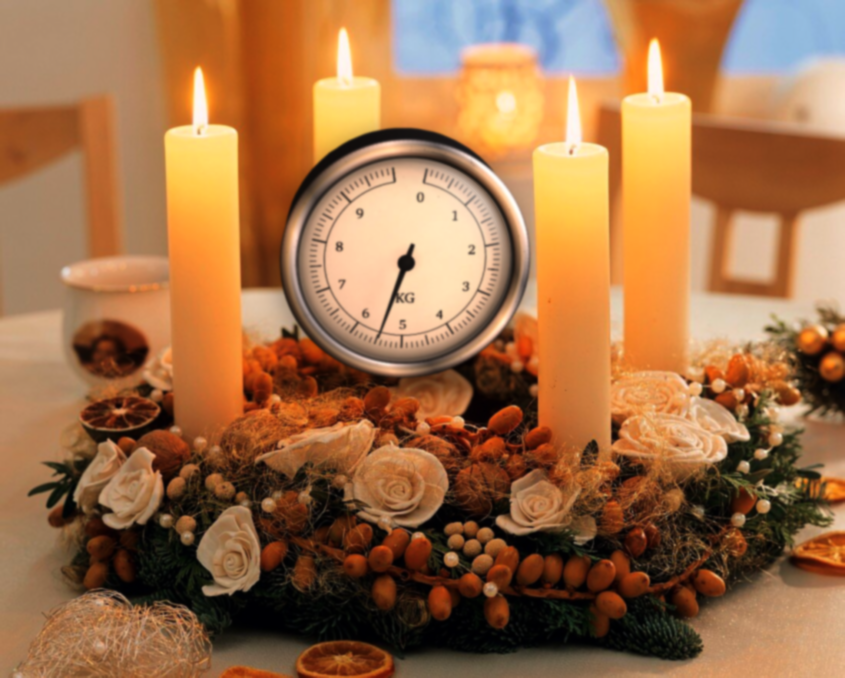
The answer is 5.5,kg
